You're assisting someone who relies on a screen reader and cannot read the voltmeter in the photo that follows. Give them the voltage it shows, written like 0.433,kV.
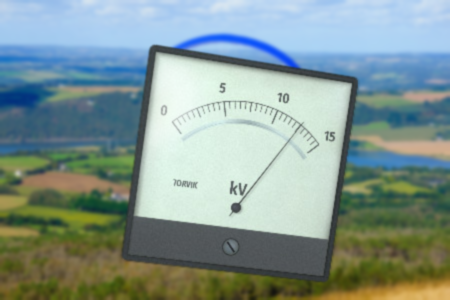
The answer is 12.5,kV
